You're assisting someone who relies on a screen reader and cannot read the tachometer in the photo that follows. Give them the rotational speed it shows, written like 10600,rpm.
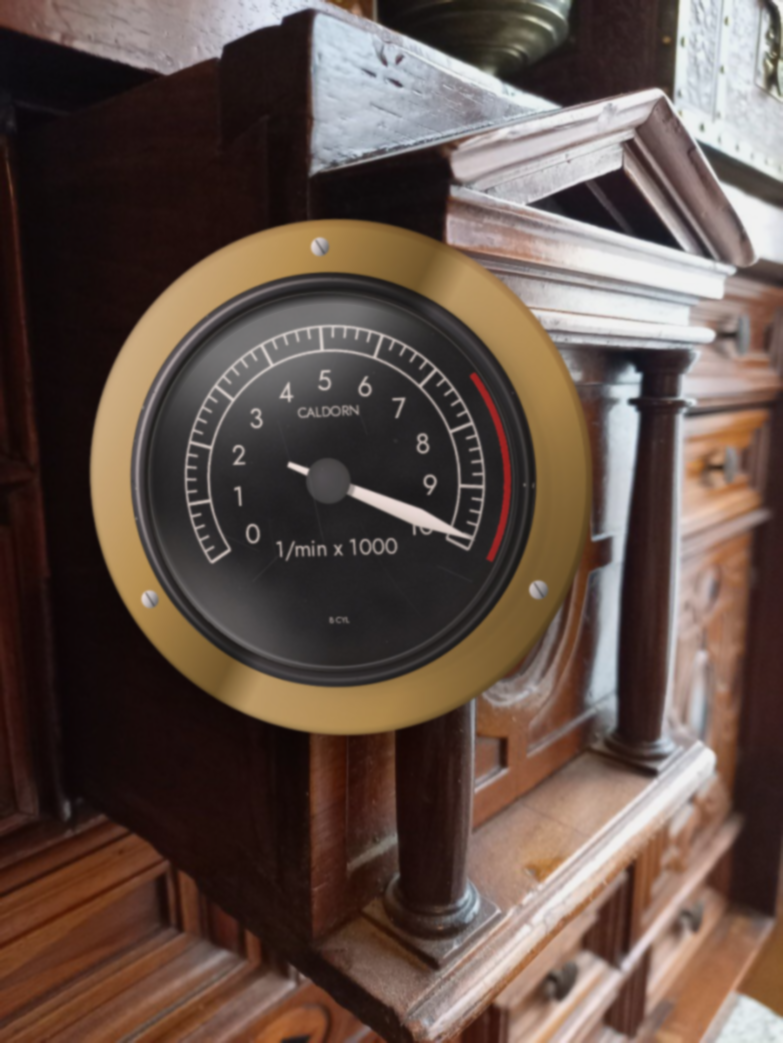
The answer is 9800,rpm
